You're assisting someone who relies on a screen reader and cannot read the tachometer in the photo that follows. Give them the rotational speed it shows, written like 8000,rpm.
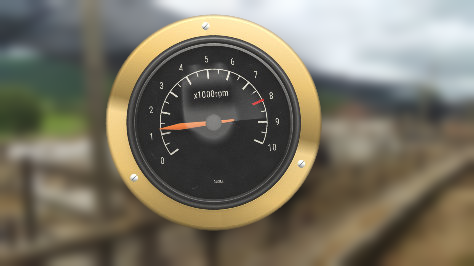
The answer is 1250,rpm
